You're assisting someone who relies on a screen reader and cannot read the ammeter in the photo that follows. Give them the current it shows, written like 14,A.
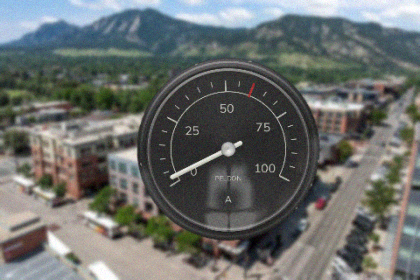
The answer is 2.5,A
